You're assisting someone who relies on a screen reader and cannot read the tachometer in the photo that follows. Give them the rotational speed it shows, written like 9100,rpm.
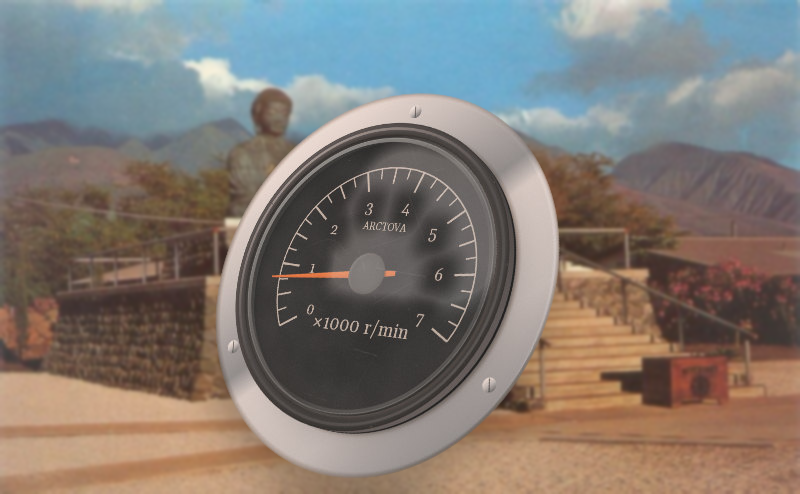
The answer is 750,rpm
